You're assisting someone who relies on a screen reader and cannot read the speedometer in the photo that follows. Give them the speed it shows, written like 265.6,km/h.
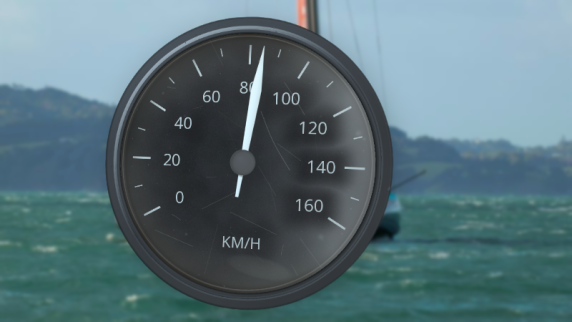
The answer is 85,km/h
